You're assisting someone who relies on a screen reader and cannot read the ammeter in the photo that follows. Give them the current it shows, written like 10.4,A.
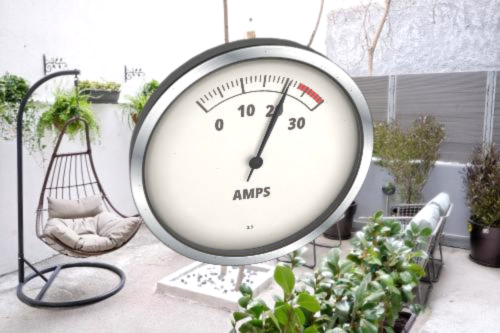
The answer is 20,A
